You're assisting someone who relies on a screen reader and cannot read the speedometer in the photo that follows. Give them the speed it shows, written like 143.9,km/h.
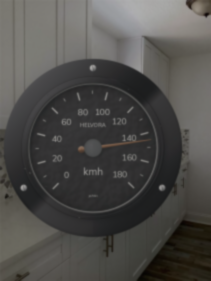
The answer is 145,km/h
